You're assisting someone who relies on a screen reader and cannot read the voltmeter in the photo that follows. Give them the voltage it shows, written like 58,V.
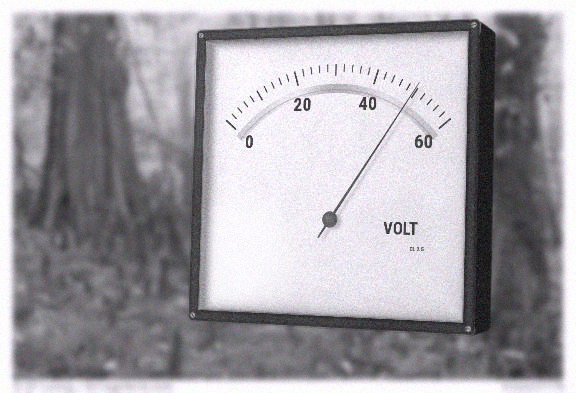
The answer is 50,V
